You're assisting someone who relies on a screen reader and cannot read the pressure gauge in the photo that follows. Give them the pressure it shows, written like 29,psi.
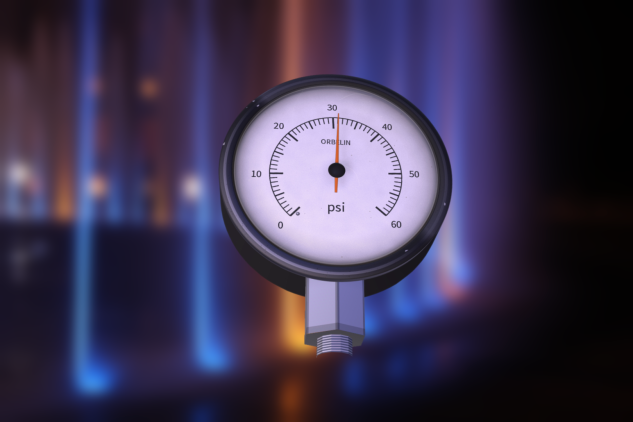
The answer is 31,psi
